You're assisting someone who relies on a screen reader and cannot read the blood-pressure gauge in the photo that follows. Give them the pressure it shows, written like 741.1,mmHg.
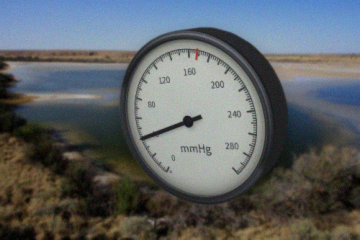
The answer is 40,mmHg
